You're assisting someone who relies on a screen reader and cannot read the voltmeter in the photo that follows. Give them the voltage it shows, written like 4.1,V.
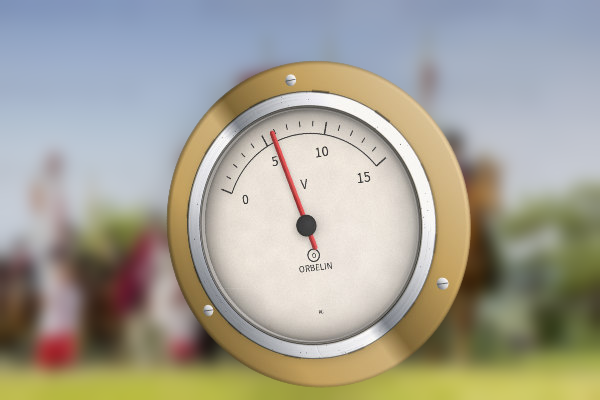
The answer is 6,V
